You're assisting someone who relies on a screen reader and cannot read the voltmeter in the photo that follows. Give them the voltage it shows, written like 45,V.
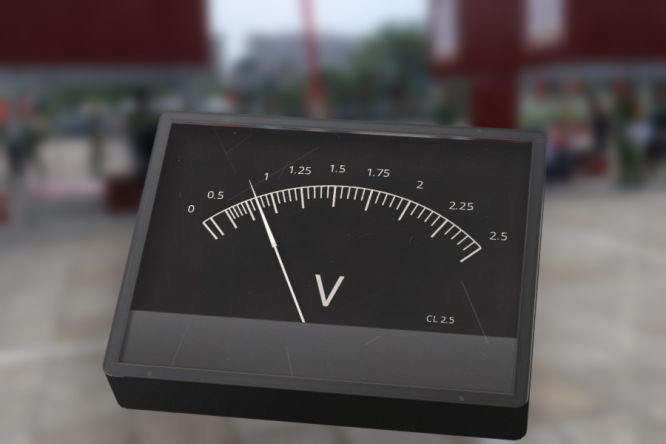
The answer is 0.85,V
